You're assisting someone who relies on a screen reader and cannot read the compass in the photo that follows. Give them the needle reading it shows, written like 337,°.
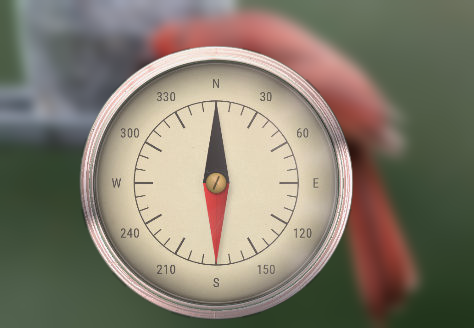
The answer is 180,°
